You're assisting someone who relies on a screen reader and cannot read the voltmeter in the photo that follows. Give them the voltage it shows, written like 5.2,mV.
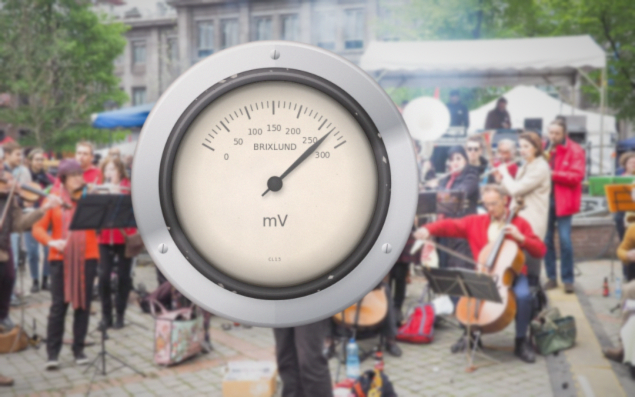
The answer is 270,mV
